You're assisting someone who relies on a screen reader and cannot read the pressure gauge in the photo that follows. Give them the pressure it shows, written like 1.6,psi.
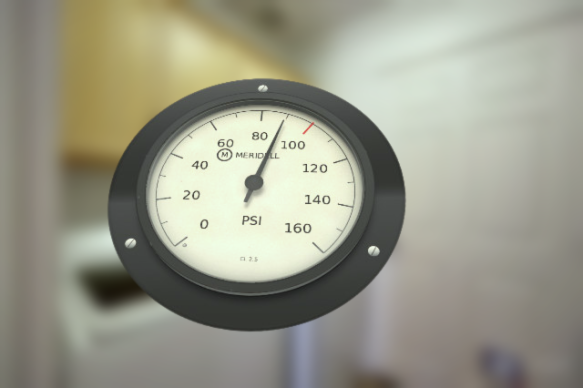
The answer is 90,psi
